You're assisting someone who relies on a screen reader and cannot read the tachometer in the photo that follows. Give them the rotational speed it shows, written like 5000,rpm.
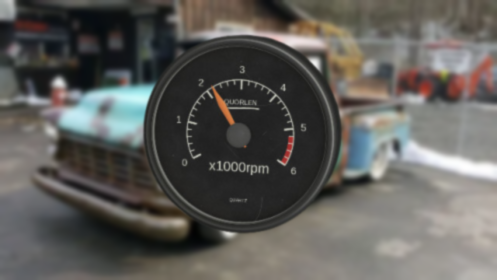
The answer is 2200,rpm
